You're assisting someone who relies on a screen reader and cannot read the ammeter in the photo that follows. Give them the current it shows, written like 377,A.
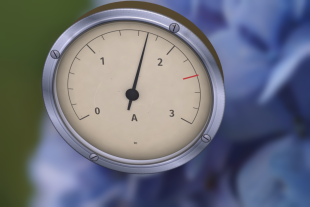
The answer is 1.7,A
